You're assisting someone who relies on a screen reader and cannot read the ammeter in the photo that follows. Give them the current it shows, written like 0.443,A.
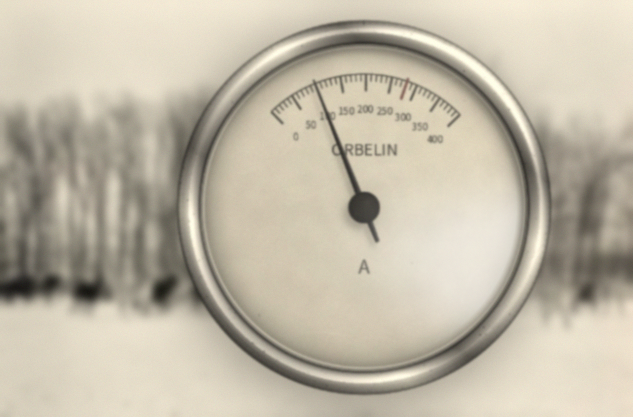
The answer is 100,A
